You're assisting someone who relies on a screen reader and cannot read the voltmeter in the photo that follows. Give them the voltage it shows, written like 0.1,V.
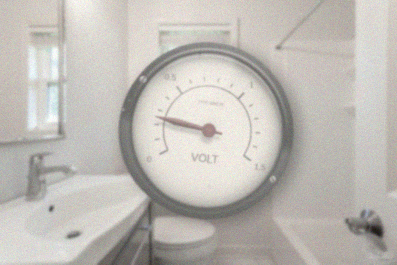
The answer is 0.25,V
